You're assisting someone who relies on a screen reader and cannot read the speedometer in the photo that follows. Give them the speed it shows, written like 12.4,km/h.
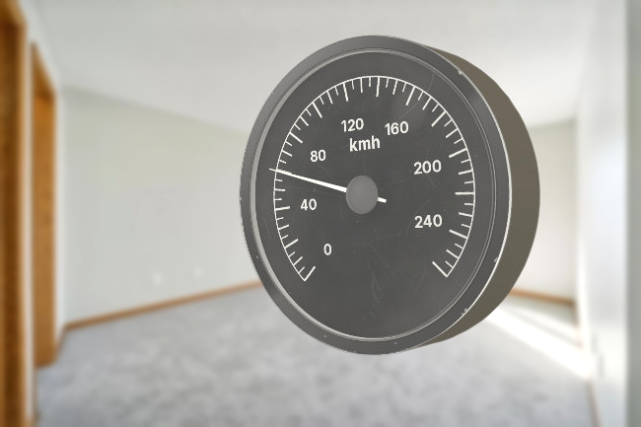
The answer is 60,km/h
